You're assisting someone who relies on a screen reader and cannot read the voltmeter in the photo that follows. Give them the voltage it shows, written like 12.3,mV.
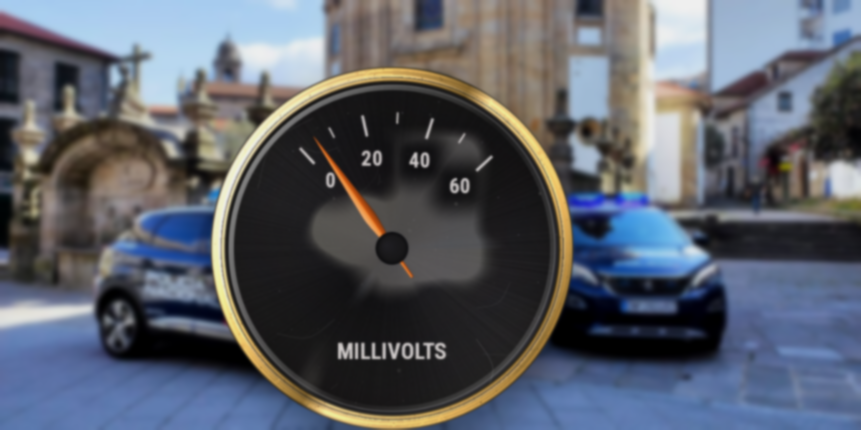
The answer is 5,mV
